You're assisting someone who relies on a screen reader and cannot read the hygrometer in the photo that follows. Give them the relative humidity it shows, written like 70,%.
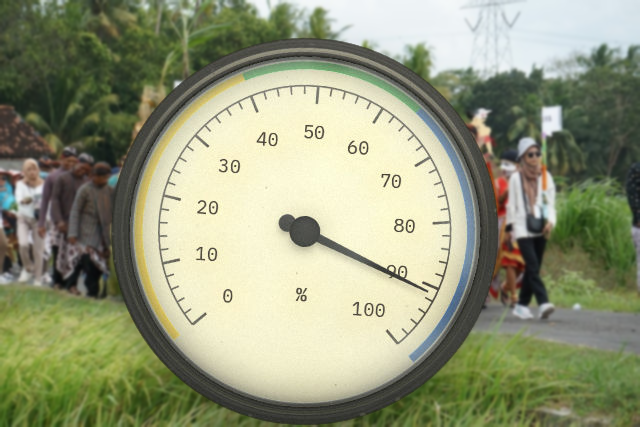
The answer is 91,%
